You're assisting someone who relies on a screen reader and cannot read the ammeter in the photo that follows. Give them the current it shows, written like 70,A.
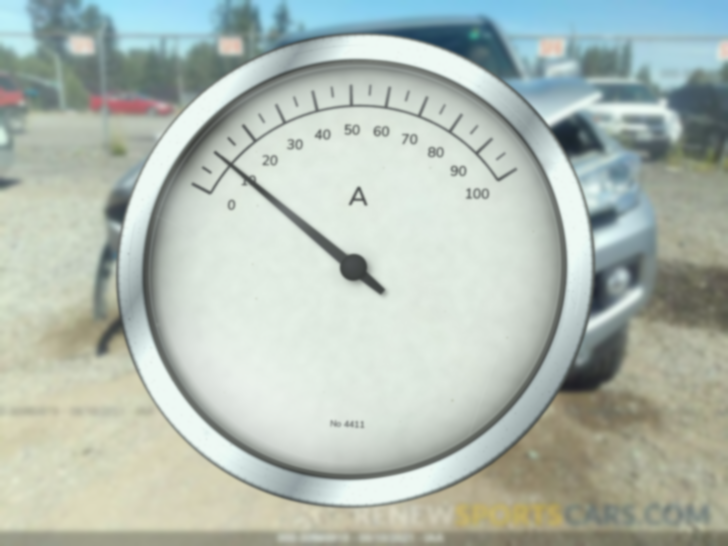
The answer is 10,A
